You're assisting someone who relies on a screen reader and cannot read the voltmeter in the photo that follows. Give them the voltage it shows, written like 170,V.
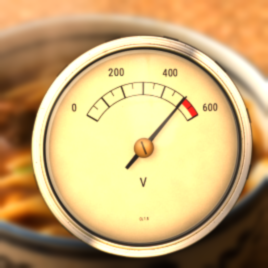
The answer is 500,V
